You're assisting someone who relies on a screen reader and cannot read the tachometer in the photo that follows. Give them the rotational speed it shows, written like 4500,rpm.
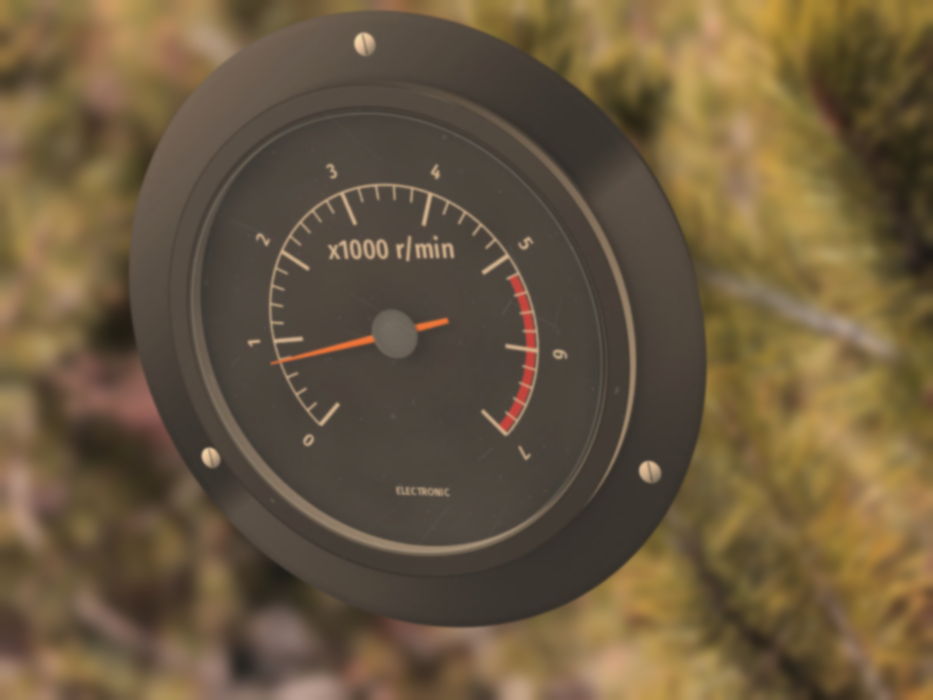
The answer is 800,rpm
